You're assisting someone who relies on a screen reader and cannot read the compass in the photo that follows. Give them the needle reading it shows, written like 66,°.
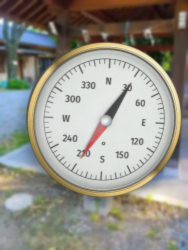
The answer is 210,°
